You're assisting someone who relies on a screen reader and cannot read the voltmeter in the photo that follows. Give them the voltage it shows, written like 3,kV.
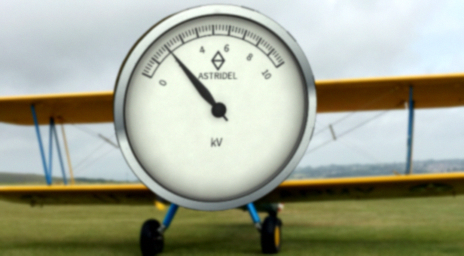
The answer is 2,kV
